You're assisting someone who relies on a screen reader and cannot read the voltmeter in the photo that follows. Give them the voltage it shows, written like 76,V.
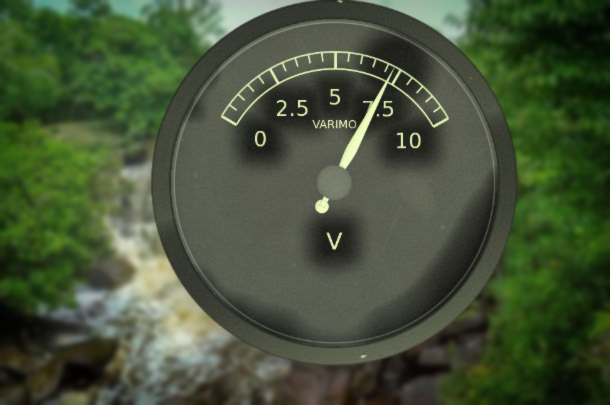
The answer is 7.25,V
